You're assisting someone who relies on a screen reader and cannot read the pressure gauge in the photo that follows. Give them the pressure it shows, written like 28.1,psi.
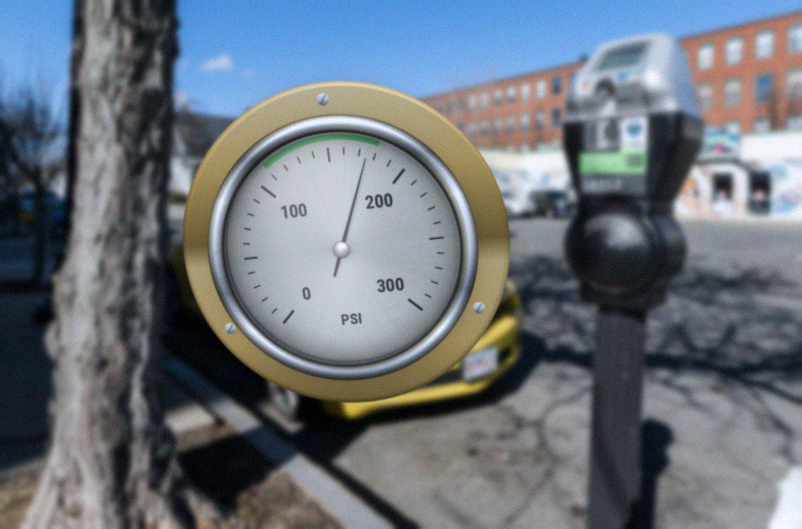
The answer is 175,psi
